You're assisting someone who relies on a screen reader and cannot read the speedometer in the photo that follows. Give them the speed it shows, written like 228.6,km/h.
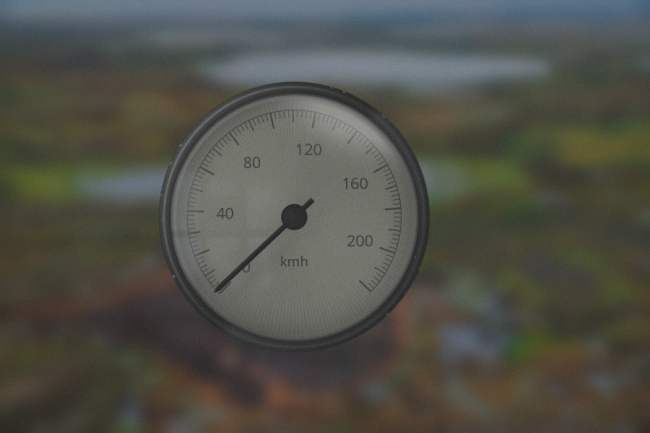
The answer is 2,km/h
